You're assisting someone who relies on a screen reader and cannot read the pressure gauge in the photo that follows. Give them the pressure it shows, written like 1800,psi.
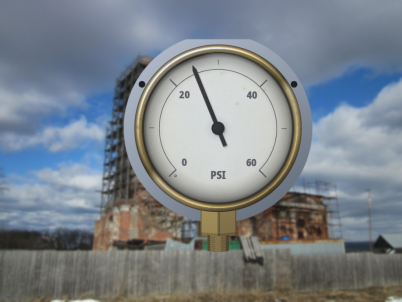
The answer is 25,psi
